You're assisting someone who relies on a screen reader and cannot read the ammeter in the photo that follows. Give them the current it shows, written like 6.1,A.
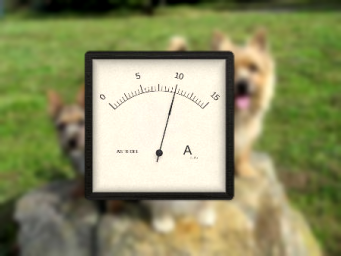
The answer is 10,A
